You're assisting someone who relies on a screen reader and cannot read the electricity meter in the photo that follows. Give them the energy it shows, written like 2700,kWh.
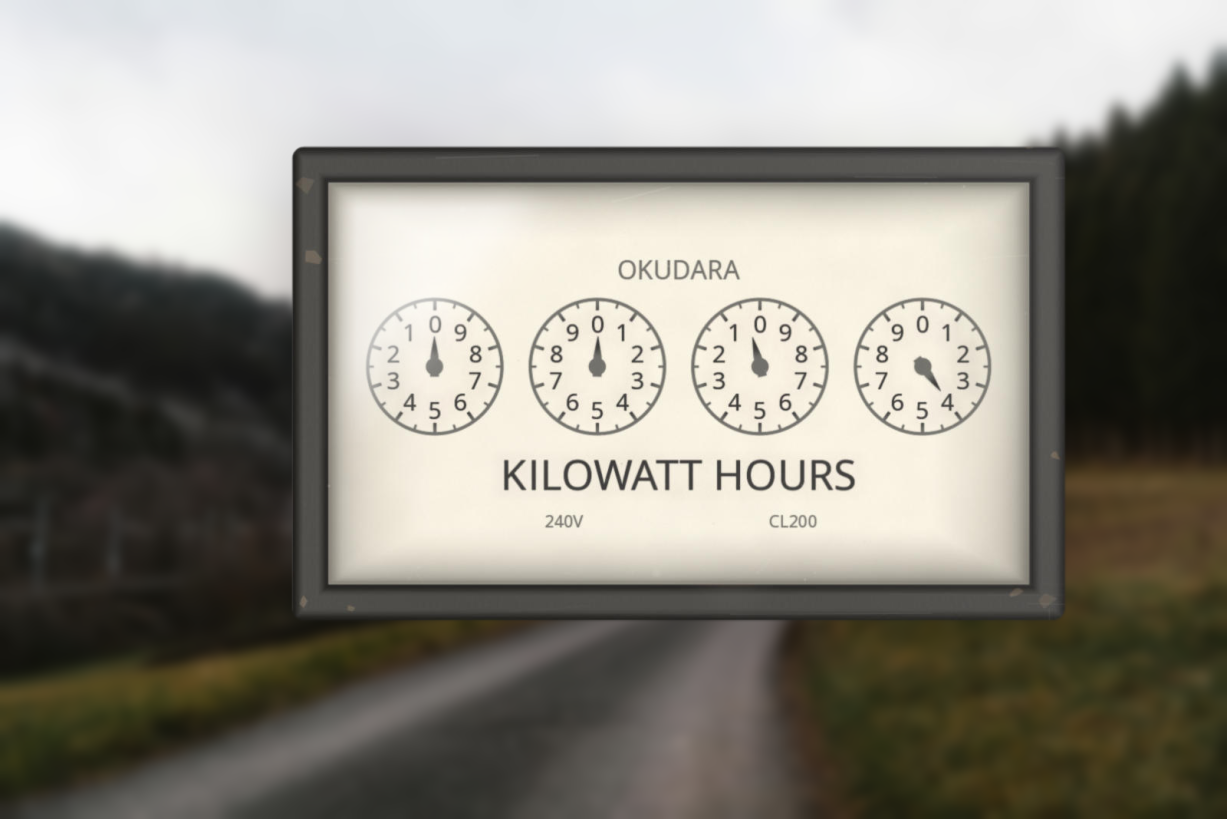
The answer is 4,kWh
